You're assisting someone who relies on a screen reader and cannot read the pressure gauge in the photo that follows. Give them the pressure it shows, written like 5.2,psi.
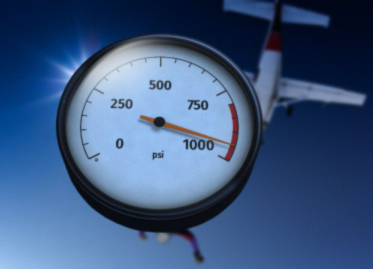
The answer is 950,psi
